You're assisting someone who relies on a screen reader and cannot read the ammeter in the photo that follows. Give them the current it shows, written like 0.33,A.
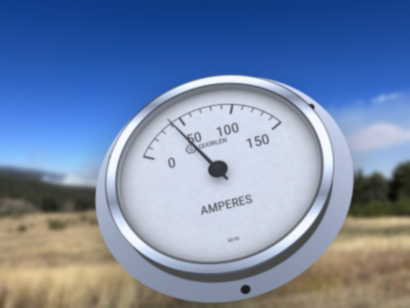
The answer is 40,A
